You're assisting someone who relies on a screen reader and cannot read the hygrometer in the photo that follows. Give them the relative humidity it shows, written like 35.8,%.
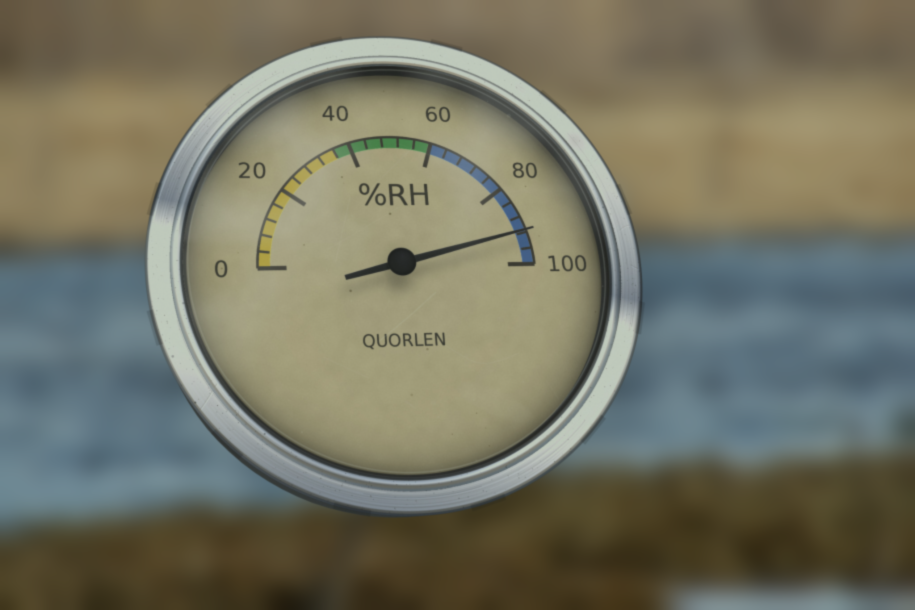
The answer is 92,%
